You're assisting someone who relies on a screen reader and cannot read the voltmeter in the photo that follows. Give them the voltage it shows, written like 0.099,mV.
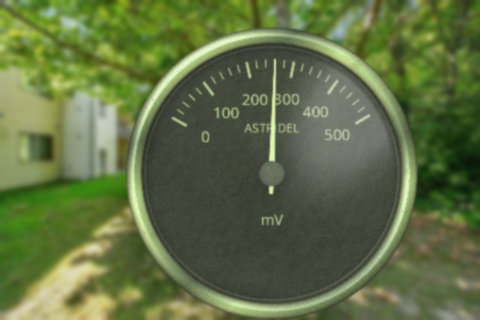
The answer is 260,mV
